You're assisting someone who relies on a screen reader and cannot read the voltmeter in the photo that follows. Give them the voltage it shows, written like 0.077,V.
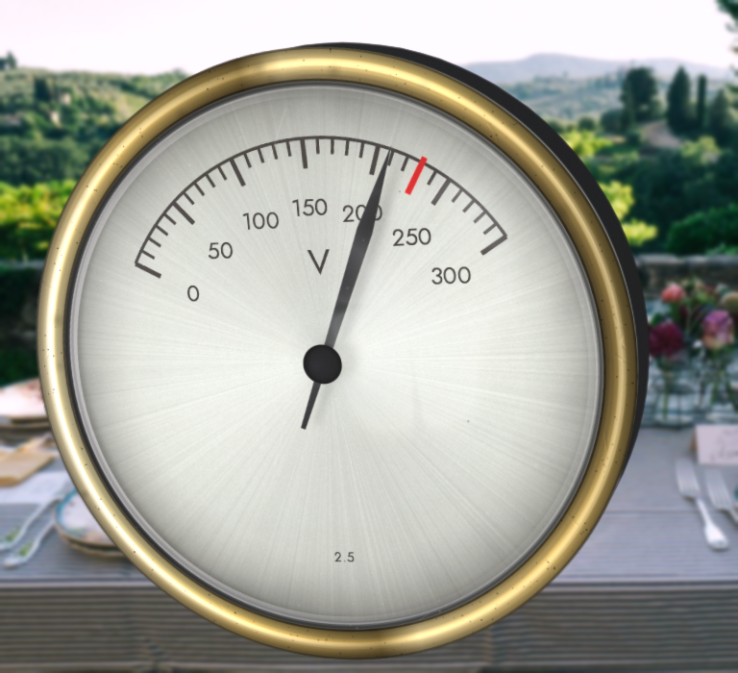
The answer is 210,V
